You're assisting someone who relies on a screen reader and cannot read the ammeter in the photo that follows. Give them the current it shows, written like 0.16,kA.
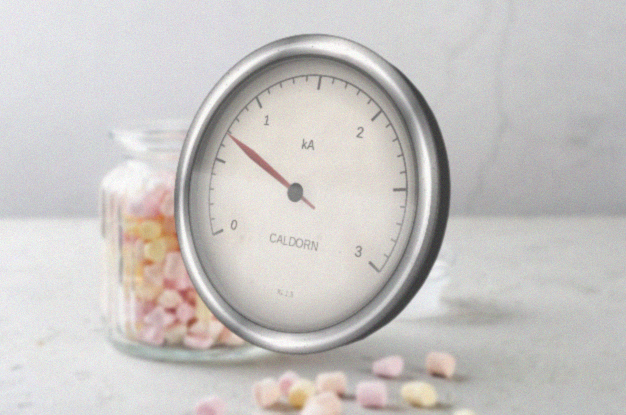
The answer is 0.7,kA
